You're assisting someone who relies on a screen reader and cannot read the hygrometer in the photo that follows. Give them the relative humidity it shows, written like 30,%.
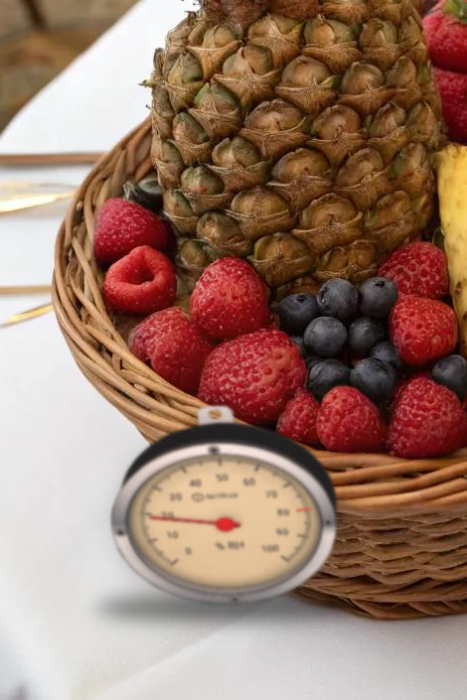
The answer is 20,%
